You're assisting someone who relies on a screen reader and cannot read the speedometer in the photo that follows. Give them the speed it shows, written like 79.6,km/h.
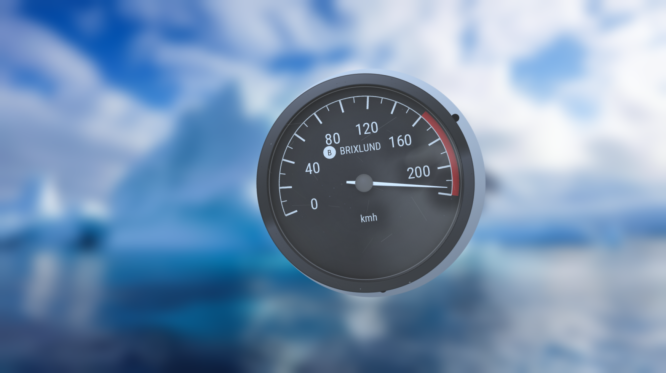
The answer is 215,km/h
